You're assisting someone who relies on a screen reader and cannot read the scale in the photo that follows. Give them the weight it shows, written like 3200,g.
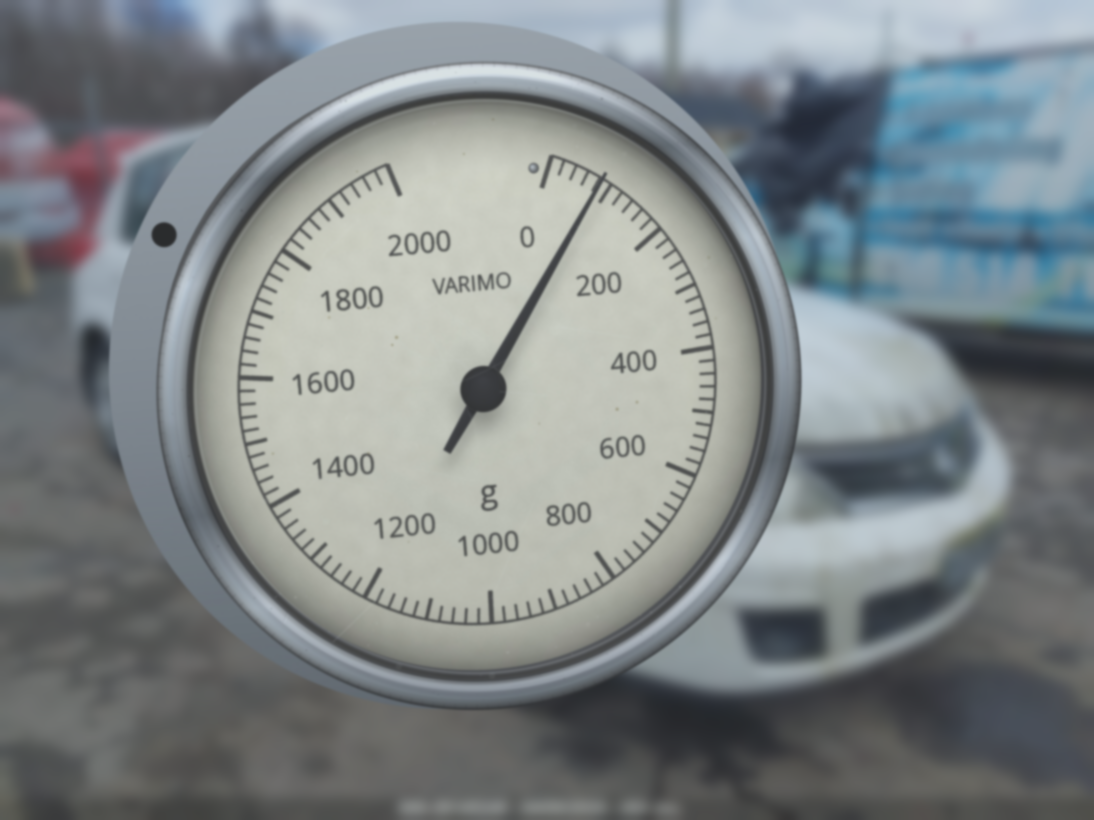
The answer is 80,g
